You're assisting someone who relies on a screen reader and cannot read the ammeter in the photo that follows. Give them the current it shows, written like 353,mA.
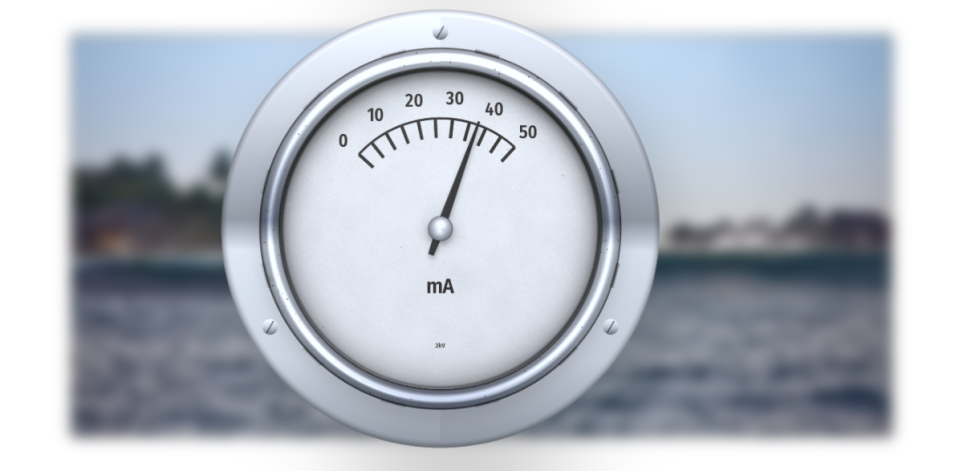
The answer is 37.5,mA
